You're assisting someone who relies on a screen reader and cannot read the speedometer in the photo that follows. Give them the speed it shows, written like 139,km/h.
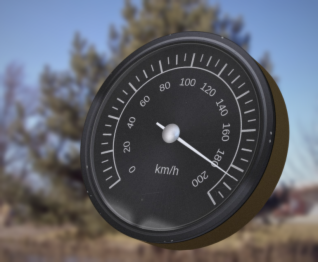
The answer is 185,km/h
